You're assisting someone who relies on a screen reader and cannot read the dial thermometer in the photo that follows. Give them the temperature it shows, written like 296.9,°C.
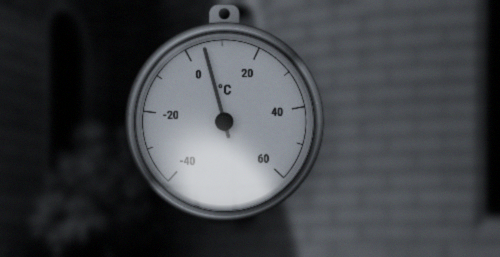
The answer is 5,°C
